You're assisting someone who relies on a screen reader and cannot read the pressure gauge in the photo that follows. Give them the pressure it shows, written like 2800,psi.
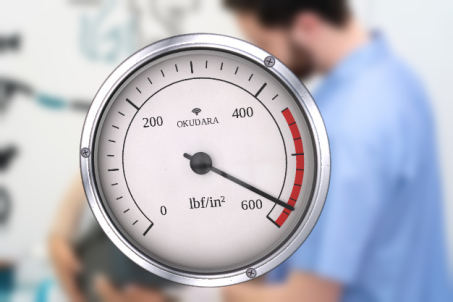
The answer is 570,psi
